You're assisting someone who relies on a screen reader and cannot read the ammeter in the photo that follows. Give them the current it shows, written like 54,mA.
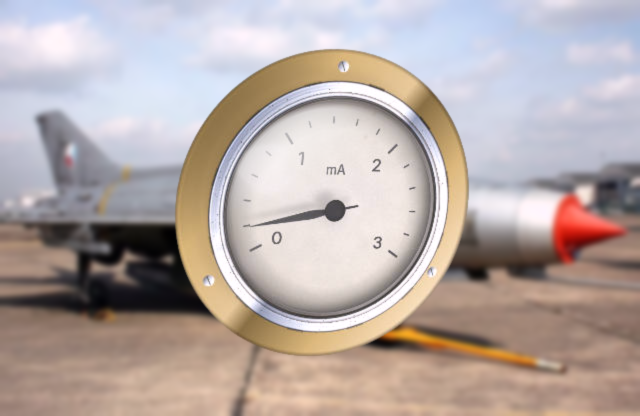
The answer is 0.2,mA
